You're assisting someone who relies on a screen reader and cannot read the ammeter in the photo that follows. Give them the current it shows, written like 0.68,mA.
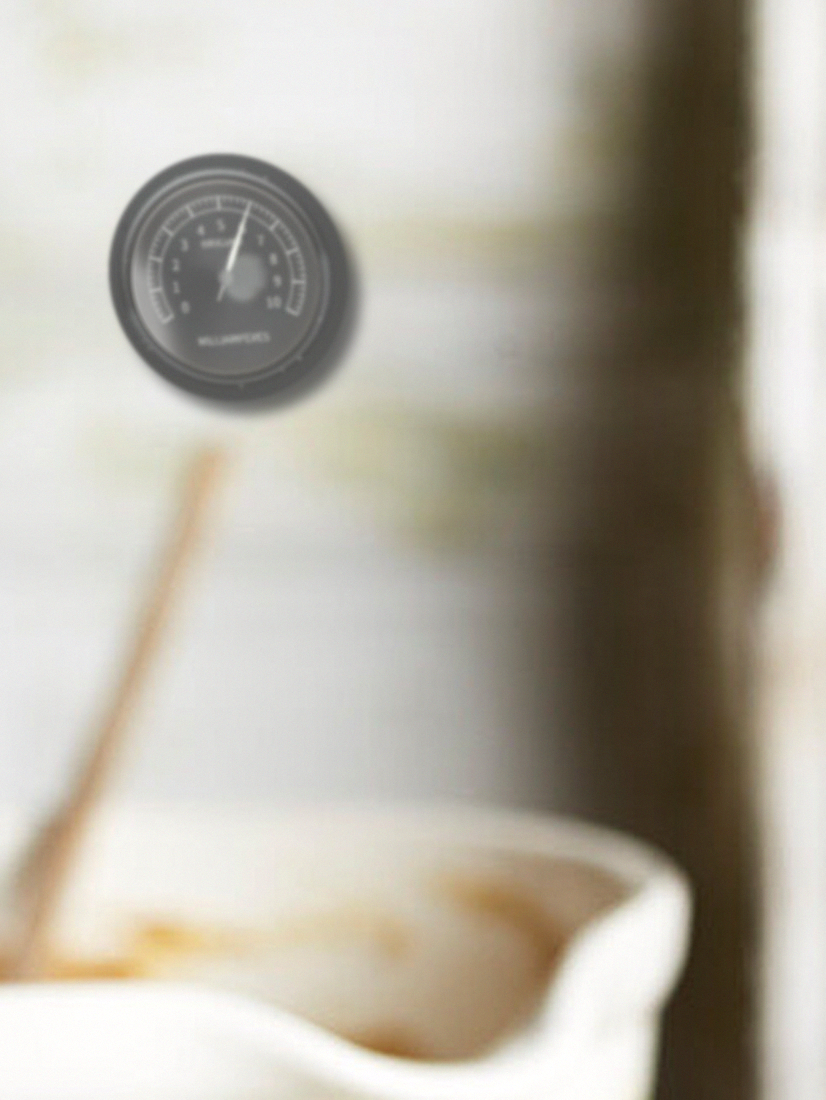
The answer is 6,mA
